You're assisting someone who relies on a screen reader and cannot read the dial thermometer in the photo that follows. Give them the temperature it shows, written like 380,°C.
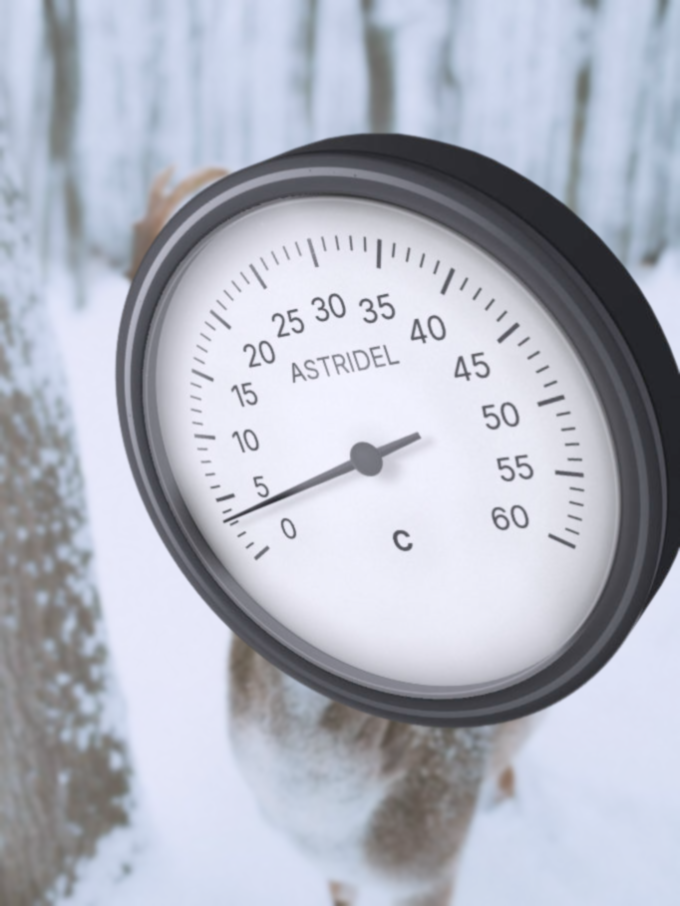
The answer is 3.5,°C
